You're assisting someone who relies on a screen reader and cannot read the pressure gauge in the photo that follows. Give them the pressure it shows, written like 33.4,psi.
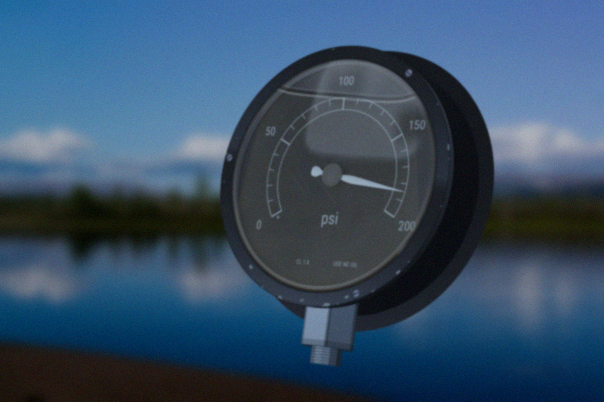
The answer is 185,psi
